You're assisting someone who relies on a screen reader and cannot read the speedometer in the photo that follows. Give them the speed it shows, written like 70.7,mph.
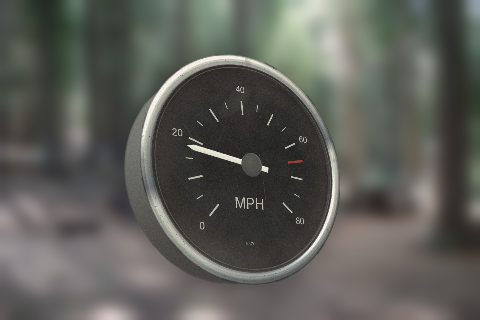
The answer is 17.5,mph
